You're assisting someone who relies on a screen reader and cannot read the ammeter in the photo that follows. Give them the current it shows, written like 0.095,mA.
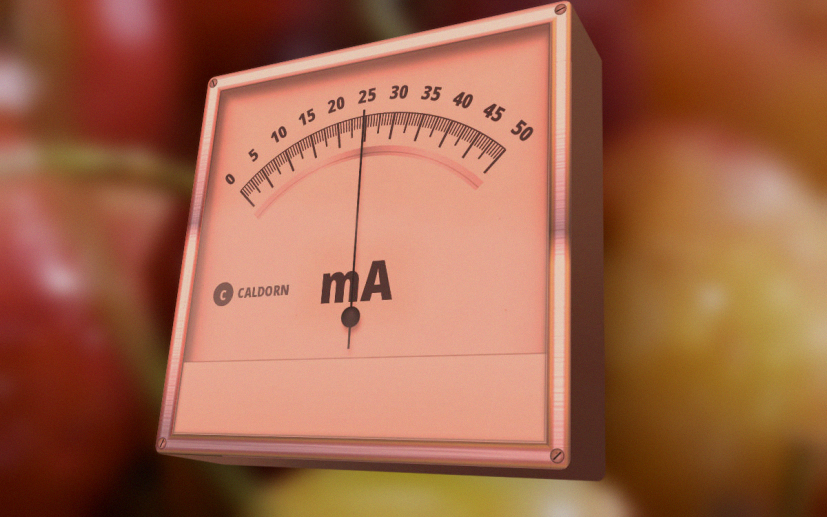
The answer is 25,mA
